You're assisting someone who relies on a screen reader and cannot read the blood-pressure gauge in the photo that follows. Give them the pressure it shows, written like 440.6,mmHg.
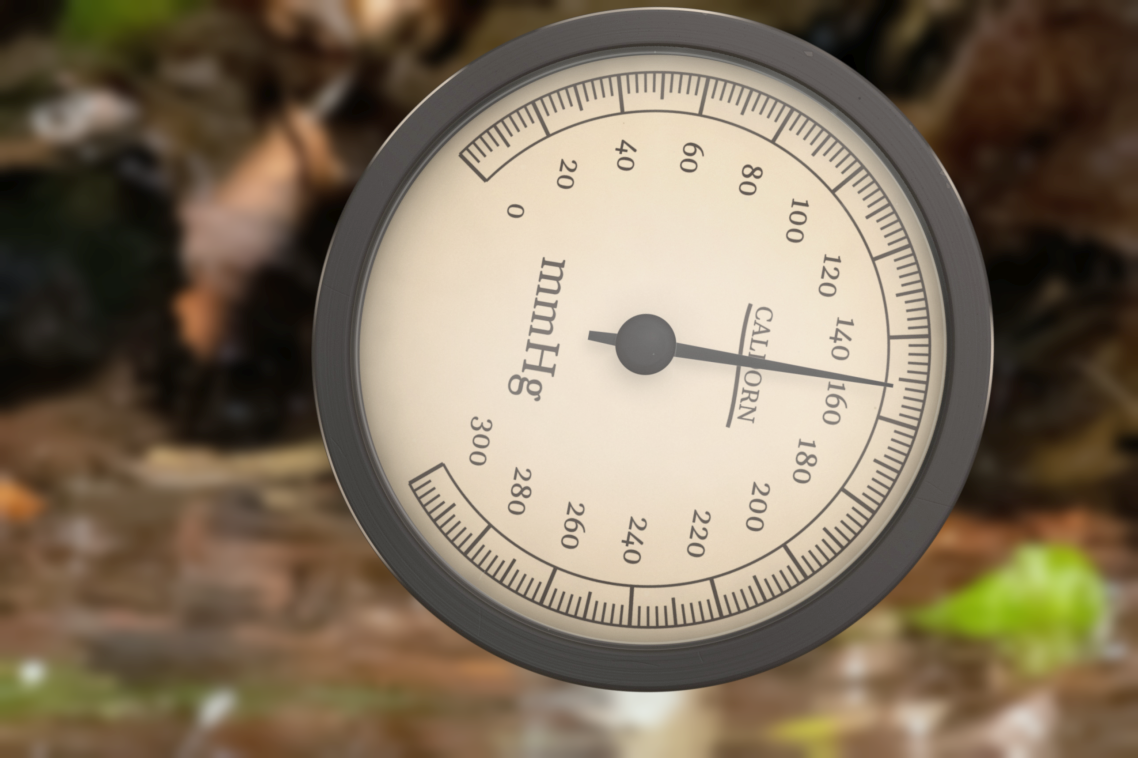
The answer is 152,mmHg
